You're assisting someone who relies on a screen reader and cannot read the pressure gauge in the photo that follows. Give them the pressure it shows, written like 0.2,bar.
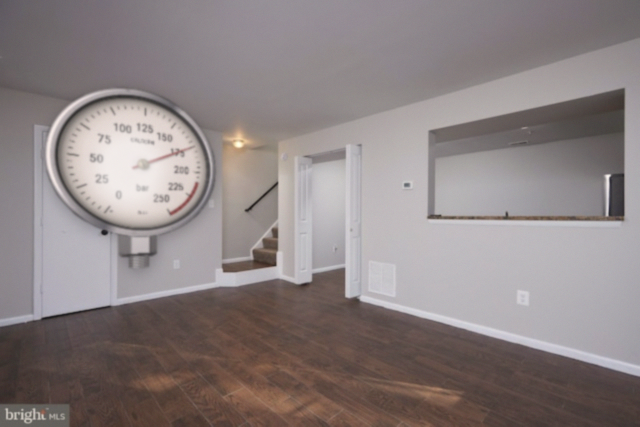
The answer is 175,bar
